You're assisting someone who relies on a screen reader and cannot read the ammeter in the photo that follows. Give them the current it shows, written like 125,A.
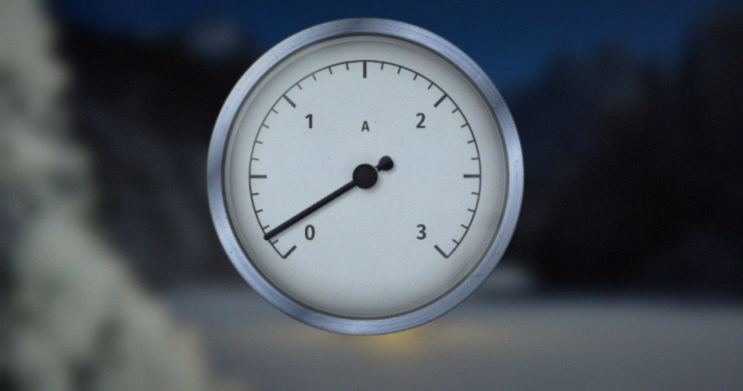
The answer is 0.15,A
